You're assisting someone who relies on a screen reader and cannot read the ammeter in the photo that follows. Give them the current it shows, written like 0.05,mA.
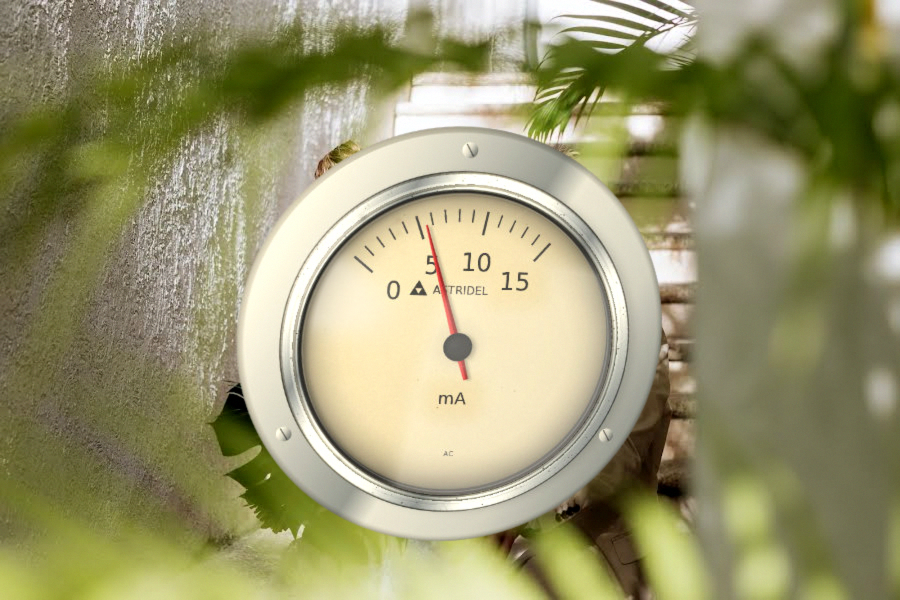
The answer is 5.5,mA
